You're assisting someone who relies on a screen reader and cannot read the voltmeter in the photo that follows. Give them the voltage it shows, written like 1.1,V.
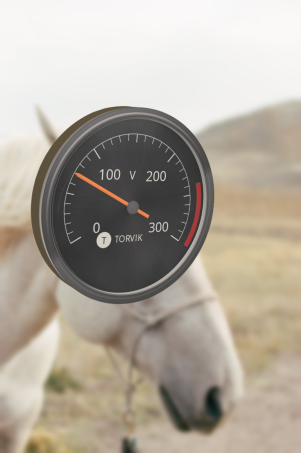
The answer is 70,V
